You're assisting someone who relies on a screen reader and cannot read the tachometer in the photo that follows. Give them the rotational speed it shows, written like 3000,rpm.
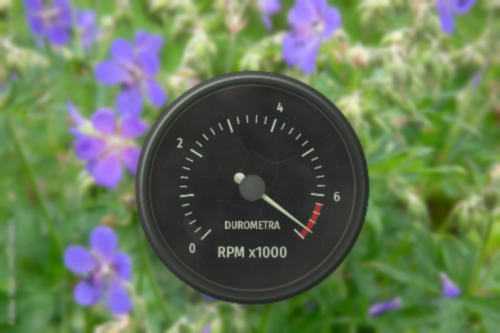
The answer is 6800,rpm
